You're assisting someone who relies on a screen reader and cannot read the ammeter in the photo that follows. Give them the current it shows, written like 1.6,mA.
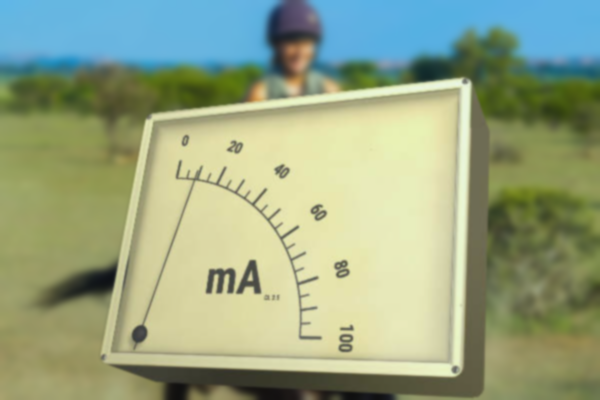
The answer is 10,mA
